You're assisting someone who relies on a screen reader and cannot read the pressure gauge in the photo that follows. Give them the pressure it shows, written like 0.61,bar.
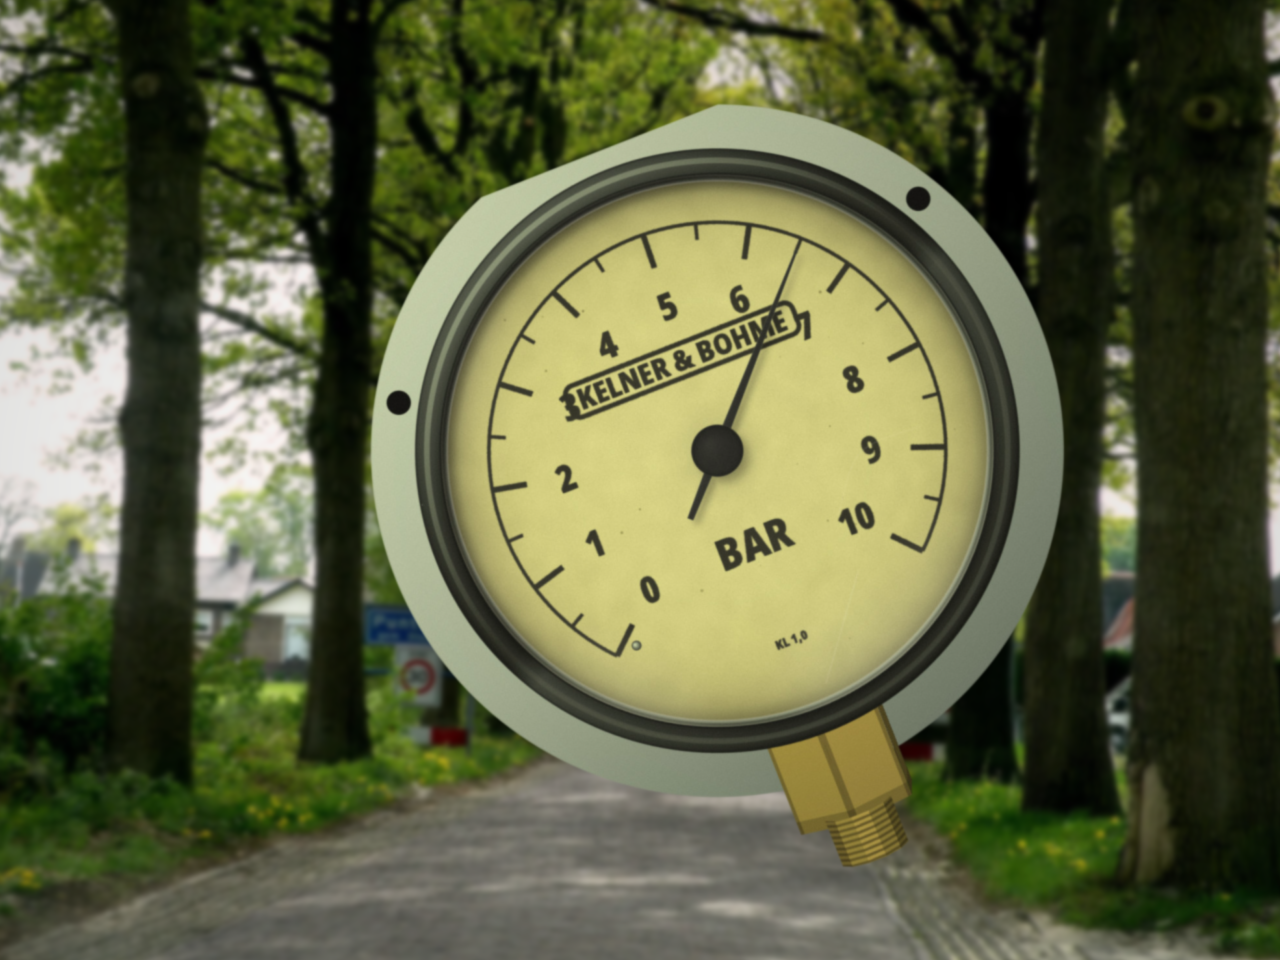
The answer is 6.5,bar
